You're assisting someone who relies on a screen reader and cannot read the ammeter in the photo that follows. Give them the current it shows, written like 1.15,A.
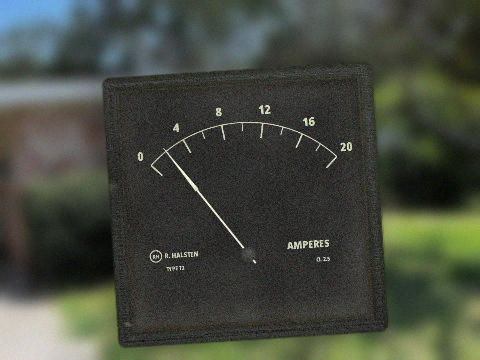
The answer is 2,A
